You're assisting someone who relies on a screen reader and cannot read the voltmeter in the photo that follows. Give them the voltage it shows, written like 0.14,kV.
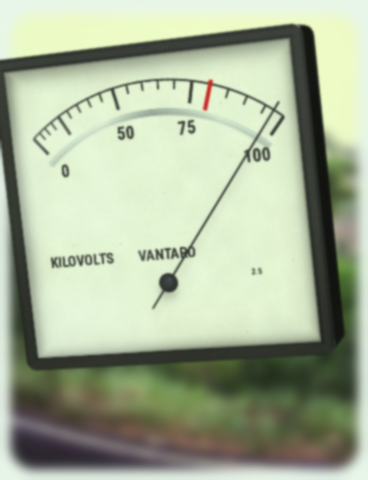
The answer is 97.5,kV
